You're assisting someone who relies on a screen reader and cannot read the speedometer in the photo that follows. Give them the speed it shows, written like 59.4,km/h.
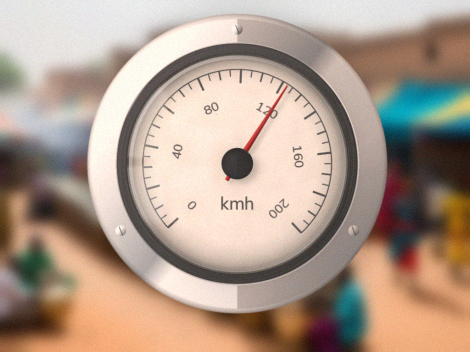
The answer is 122.5,km/h
